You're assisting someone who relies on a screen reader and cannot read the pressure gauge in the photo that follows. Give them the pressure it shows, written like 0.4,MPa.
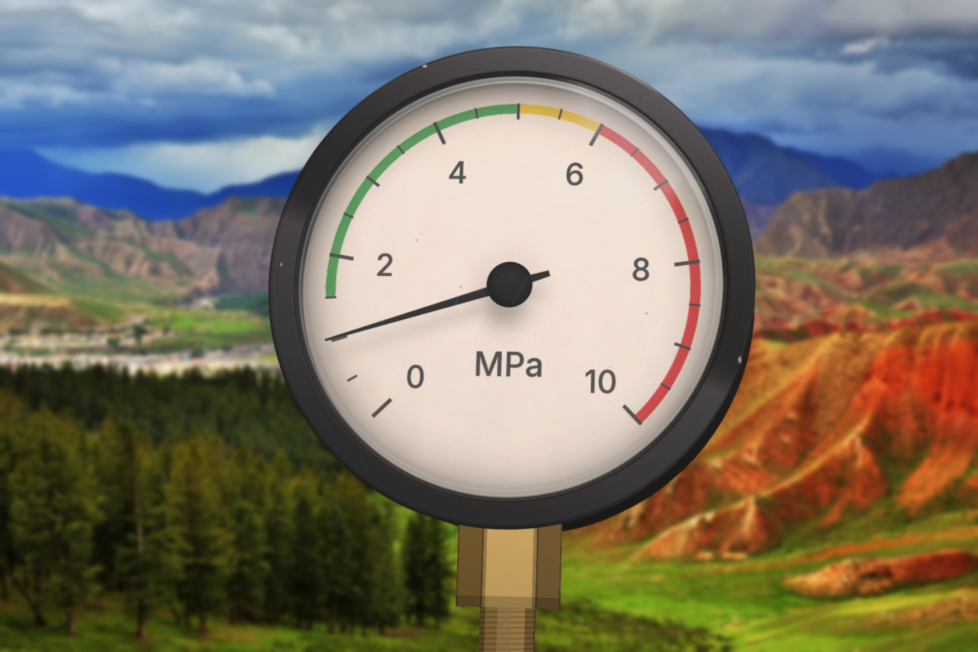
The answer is 1,MPa
